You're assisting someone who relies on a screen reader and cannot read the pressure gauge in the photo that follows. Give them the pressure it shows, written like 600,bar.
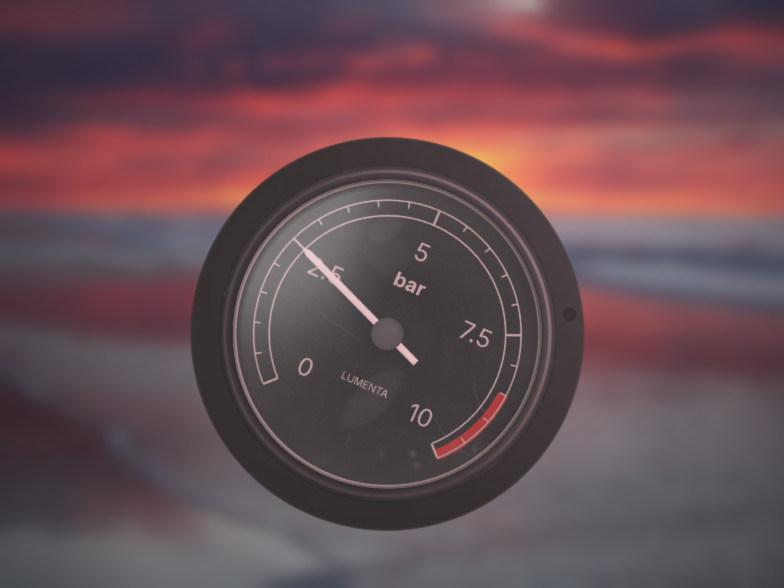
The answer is 2.5,bar
